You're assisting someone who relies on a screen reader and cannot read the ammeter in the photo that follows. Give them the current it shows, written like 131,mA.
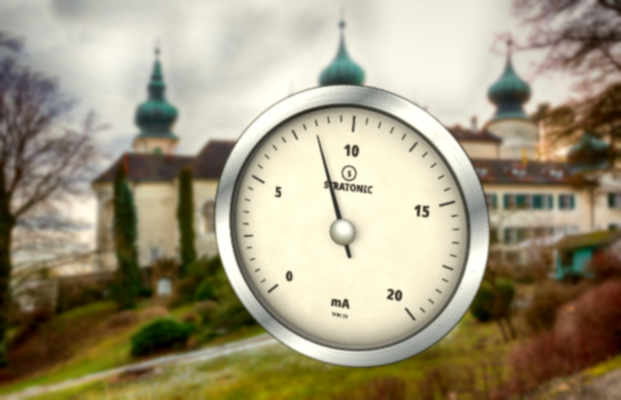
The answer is 8.5,mA
